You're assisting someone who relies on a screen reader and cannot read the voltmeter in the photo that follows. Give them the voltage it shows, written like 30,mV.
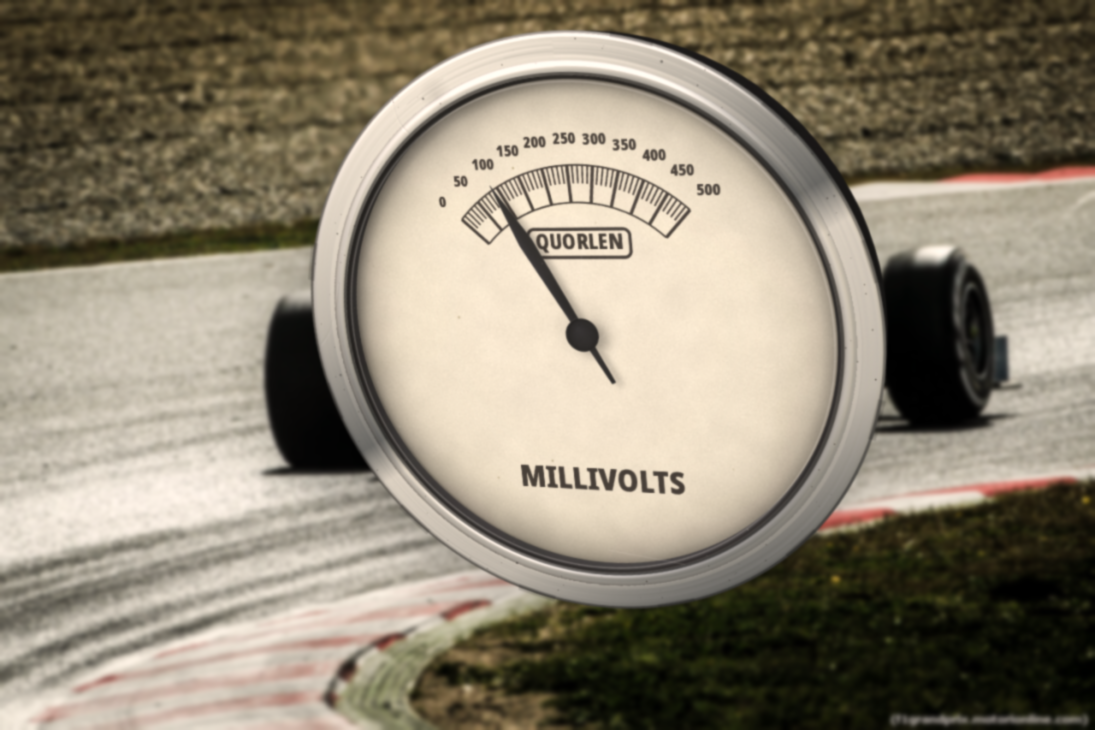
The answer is 100,mV
